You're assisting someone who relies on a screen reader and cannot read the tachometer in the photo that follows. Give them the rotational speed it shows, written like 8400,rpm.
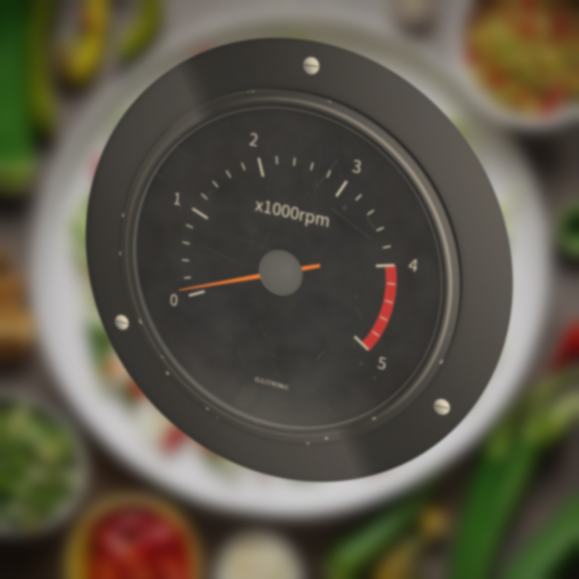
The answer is 100,rpm
